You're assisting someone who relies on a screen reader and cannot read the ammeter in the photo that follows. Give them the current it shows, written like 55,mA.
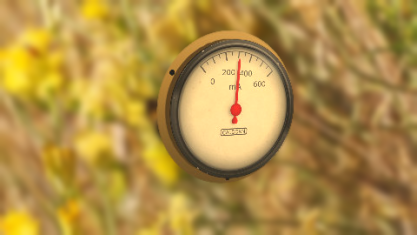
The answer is 300,mA
